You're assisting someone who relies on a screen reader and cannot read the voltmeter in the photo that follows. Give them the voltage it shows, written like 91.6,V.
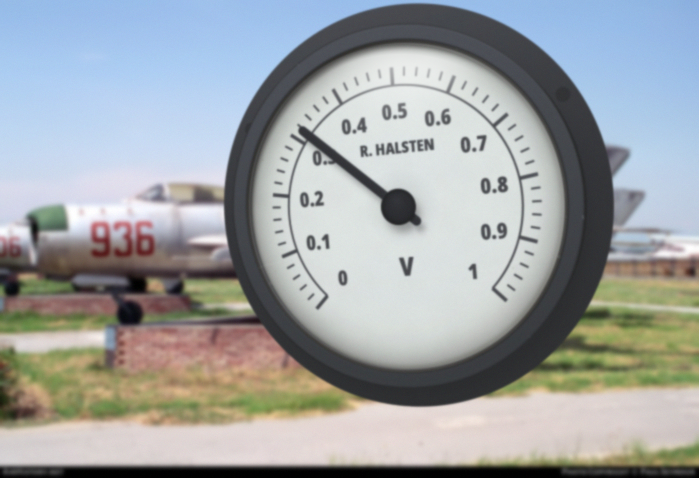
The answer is 0.32,V
